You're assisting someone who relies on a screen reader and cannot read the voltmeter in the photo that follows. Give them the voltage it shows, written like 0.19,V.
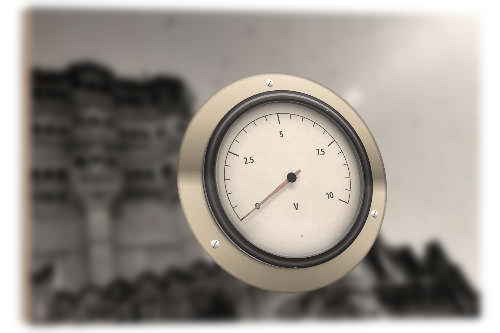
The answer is 0,V
